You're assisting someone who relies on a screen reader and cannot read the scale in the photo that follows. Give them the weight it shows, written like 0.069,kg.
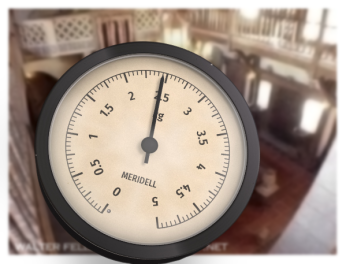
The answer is 2.45,kg
